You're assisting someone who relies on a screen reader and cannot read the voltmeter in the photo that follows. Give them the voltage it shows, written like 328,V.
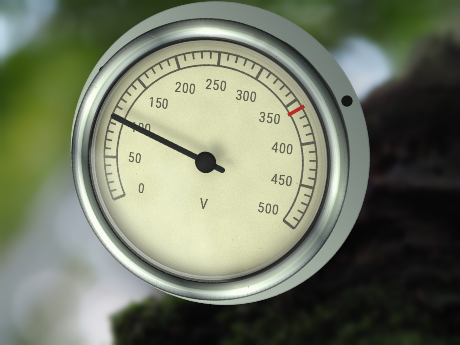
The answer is 100,V
